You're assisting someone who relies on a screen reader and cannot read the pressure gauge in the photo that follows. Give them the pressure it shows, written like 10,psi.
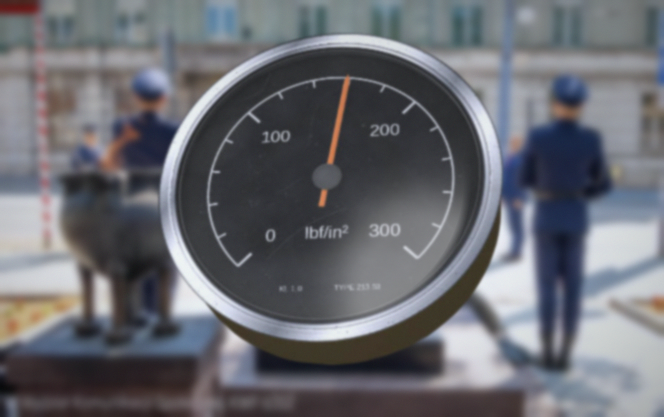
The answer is 160,psi
